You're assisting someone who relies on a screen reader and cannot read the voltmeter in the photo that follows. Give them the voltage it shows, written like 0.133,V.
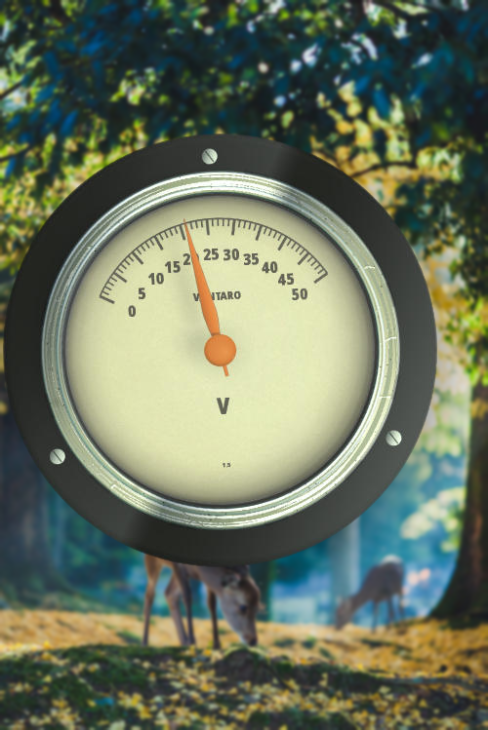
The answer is 21,V
